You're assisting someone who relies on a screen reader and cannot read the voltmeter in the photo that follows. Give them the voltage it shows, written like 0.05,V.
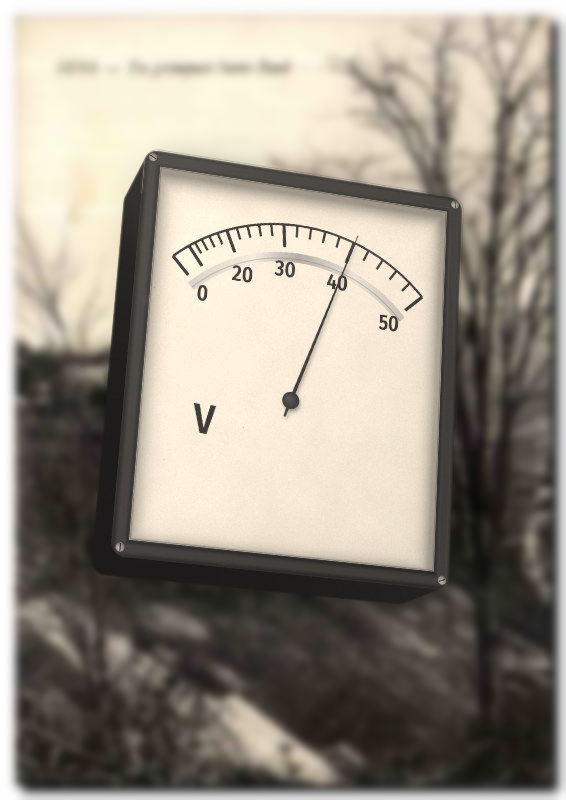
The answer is 40,V
